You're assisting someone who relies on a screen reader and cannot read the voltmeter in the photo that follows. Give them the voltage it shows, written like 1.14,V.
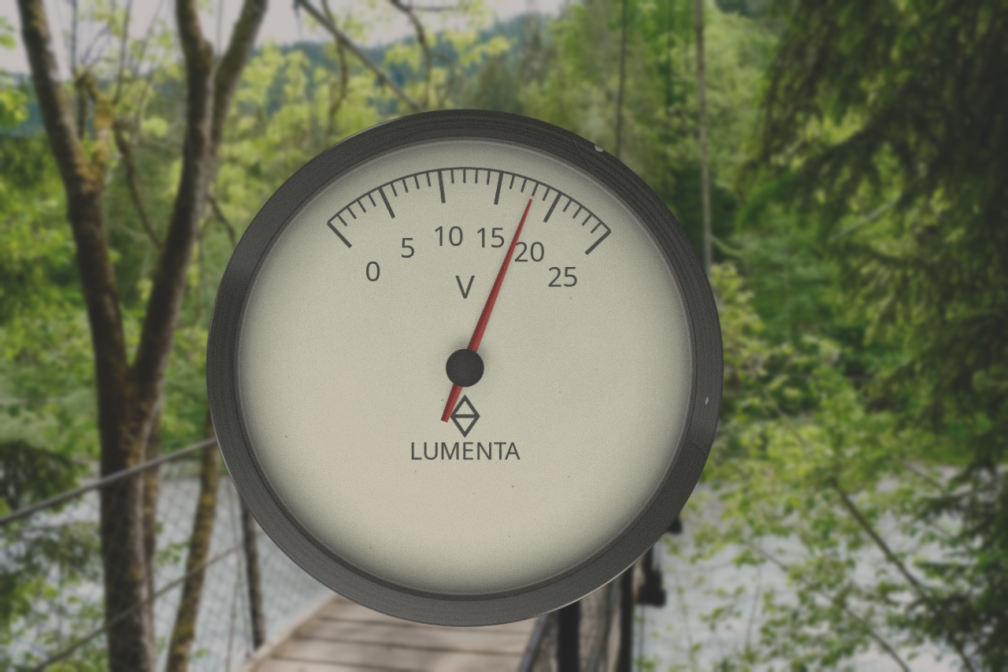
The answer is 18,V
